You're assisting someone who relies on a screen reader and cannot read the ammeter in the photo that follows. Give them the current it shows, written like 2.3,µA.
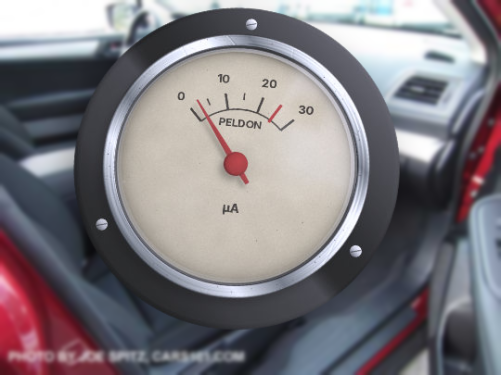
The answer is 2.5,µA
